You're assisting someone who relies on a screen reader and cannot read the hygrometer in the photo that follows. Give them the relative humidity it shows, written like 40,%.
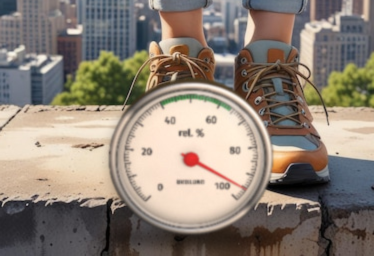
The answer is 95,%
